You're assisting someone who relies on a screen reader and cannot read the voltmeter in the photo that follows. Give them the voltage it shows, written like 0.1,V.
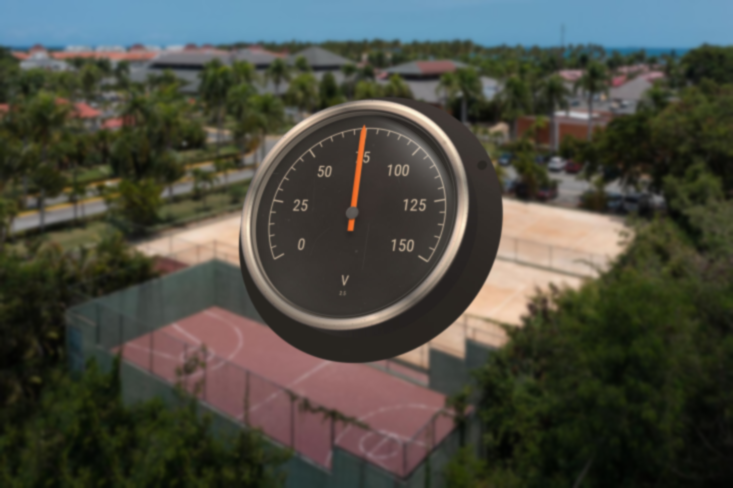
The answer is 75,V
